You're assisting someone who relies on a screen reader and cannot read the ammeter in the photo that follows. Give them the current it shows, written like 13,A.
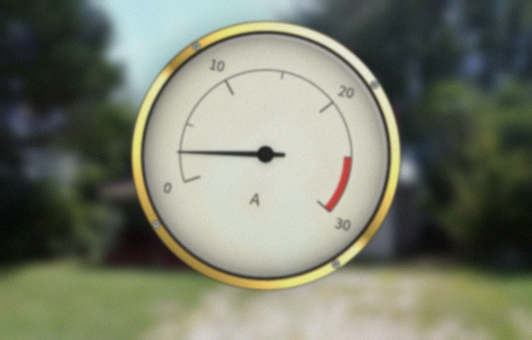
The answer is 2.5,A
